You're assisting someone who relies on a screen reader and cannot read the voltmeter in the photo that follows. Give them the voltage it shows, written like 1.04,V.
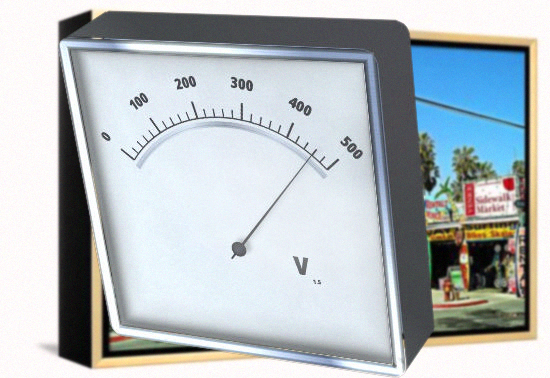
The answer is 460,V
